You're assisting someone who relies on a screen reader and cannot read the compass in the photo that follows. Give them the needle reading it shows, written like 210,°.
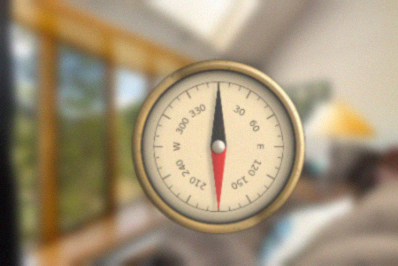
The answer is 180,°
